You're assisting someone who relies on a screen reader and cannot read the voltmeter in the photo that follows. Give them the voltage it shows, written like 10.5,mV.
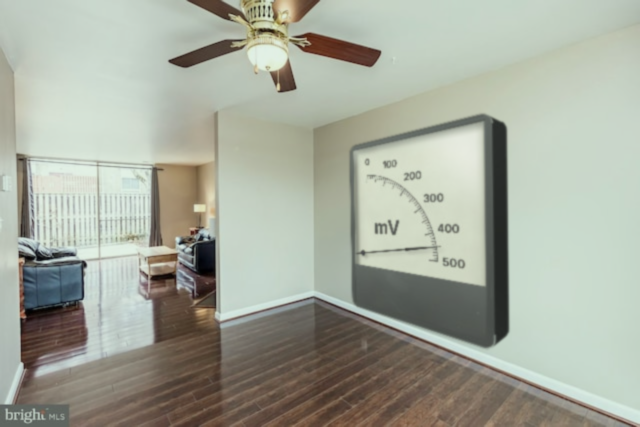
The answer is 450,mV
